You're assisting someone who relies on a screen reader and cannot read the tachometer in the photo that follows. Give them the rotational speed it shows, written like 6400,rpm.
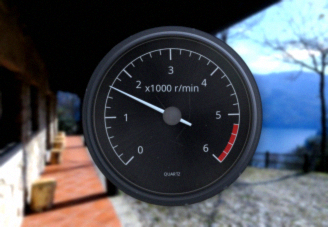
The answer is 1600,rpm
